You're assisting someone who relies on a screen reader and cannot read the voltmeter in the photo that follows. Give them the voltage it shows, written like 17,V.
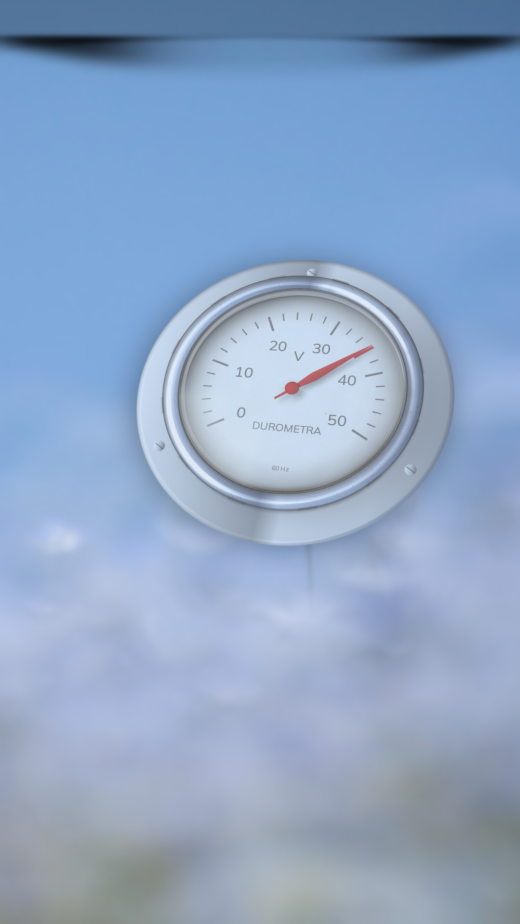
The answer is 36,V
